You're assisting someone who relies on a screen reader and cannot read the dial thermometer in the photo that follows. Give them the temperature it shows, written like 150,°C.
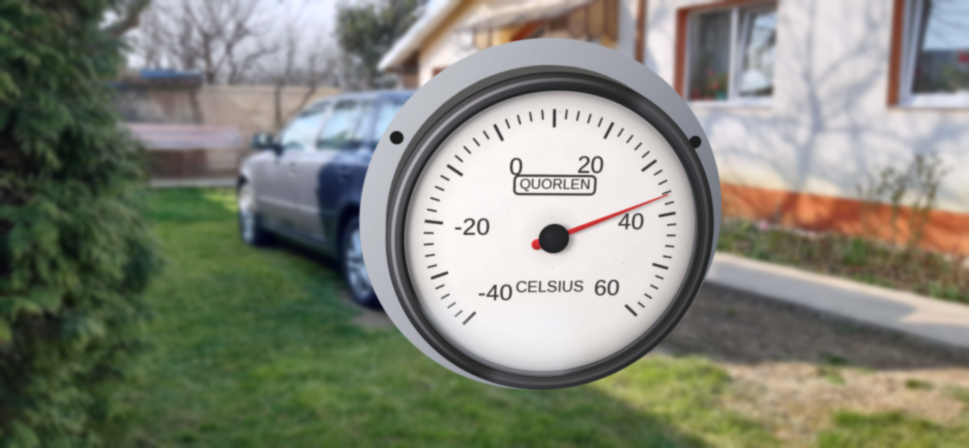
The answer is 36,°C
